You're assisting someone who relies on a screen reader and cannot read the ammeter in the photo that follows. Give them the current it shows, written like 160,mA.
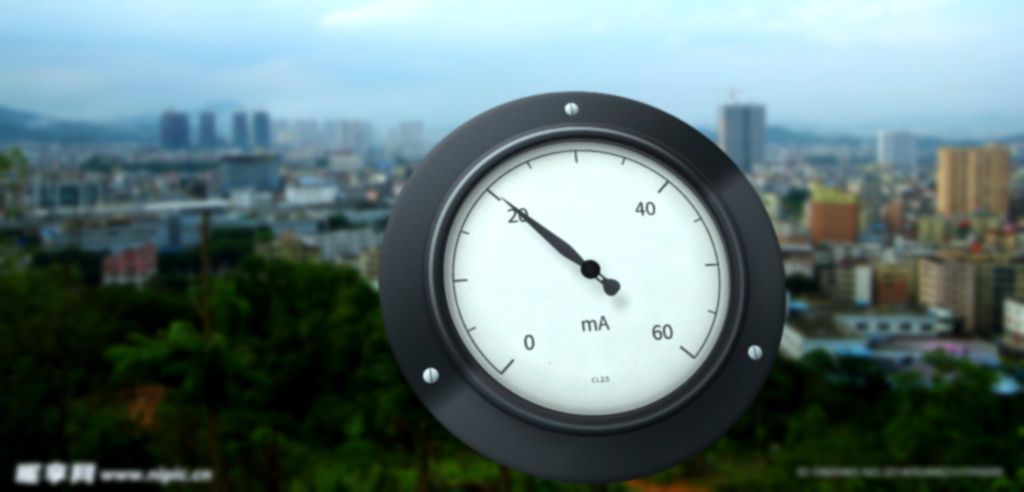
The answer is 20,mA
